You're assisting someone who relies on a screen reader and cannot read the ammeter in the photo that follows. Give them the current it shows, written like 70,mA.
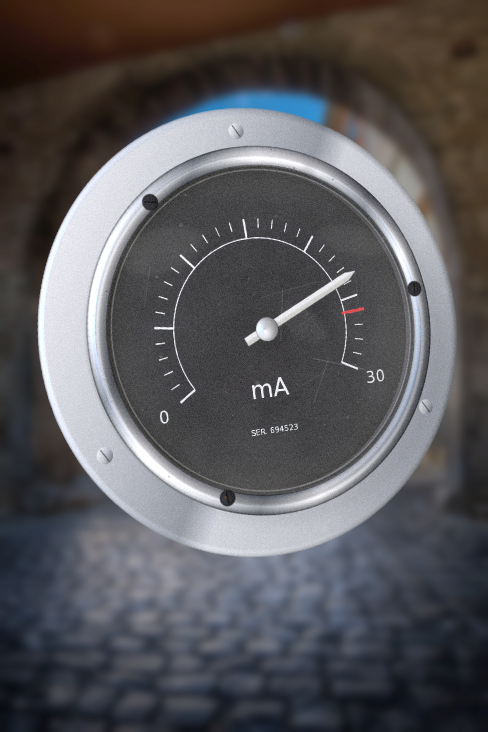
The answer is 23.5,mA
